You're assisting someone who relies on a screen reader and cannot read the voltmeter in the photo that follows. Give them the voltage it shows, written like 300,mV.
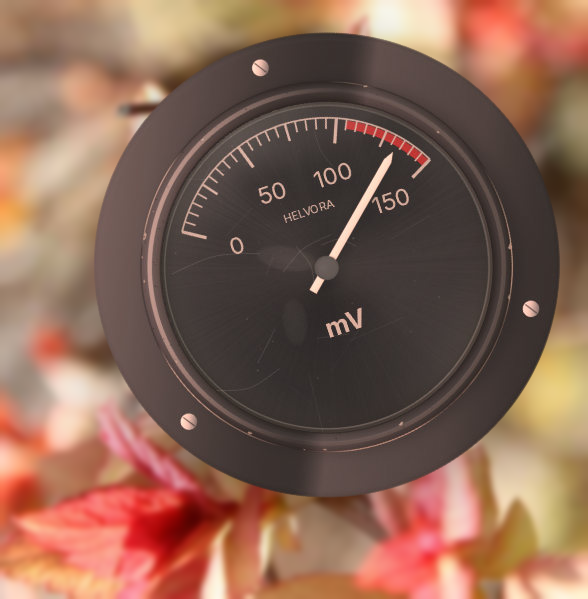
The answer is 132.5,mV
